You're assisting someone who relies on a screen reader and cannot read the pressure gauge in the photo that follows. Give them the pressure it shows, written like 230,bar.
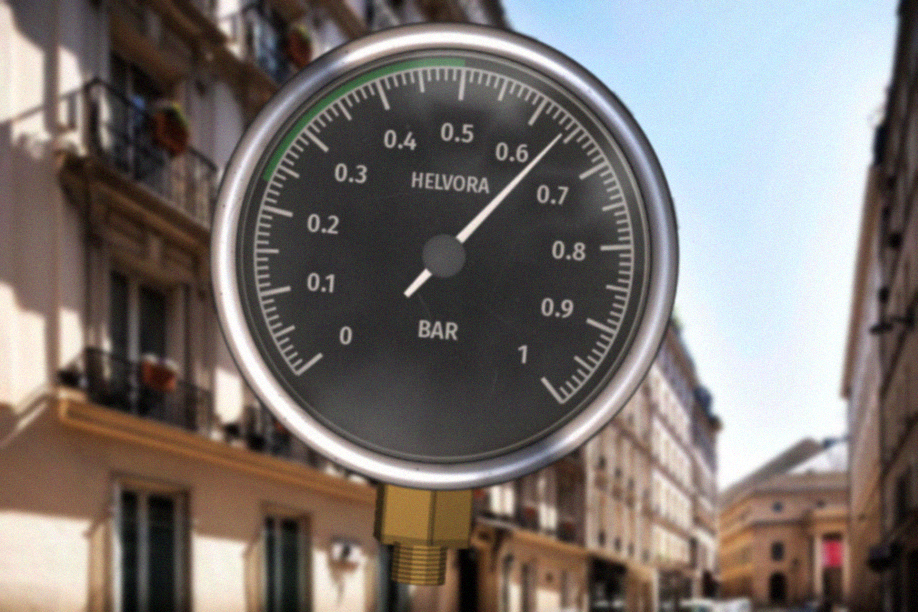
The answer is 0.64,bar
